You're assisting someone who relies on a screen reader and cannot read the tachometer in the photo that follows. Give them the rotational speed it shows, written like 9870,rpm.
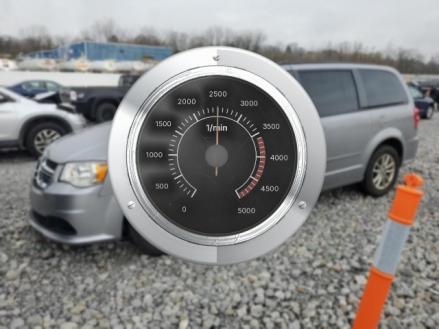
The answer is 2500,rpm
